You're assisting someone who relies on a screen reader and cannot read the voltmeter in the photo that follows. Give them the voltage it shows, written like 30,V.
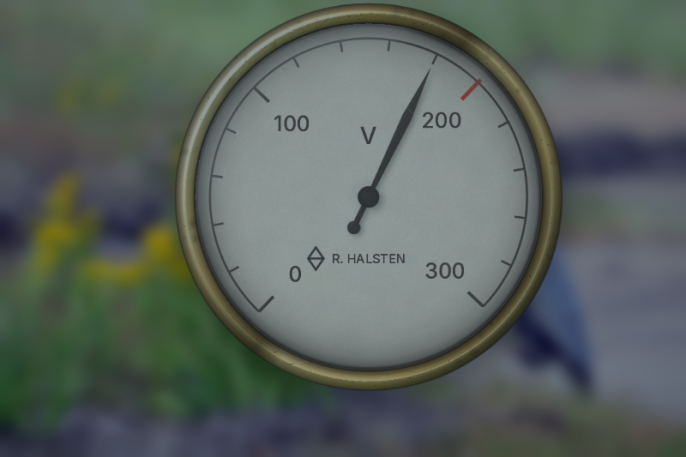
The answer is 180,V
